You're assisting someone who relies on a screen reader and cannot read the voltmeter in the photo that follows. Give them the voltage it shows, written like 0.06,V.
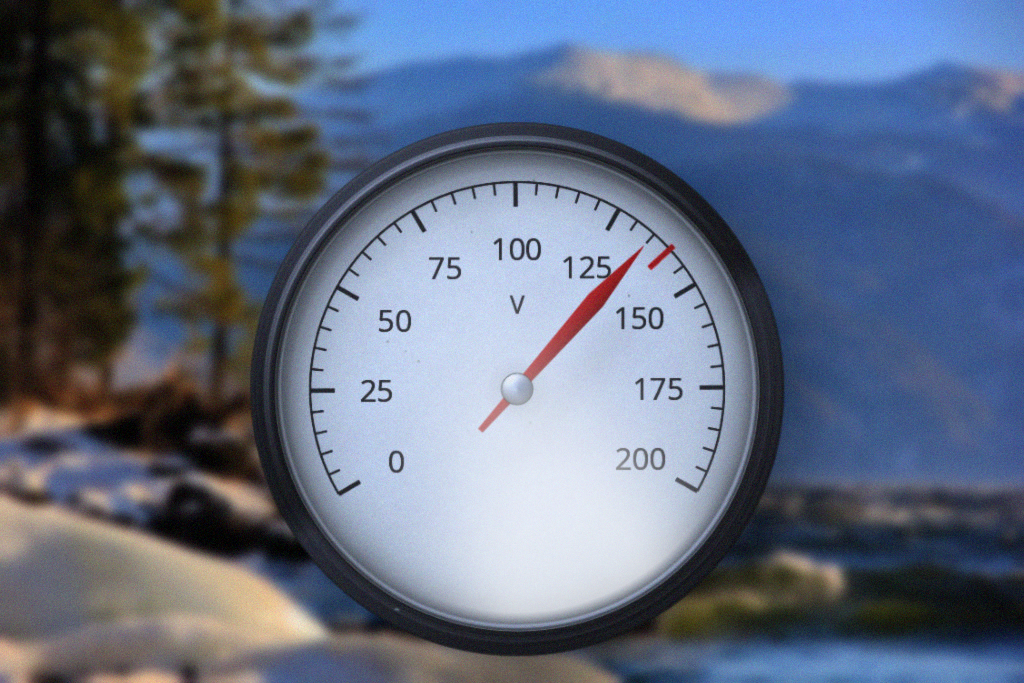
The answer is 135,V
